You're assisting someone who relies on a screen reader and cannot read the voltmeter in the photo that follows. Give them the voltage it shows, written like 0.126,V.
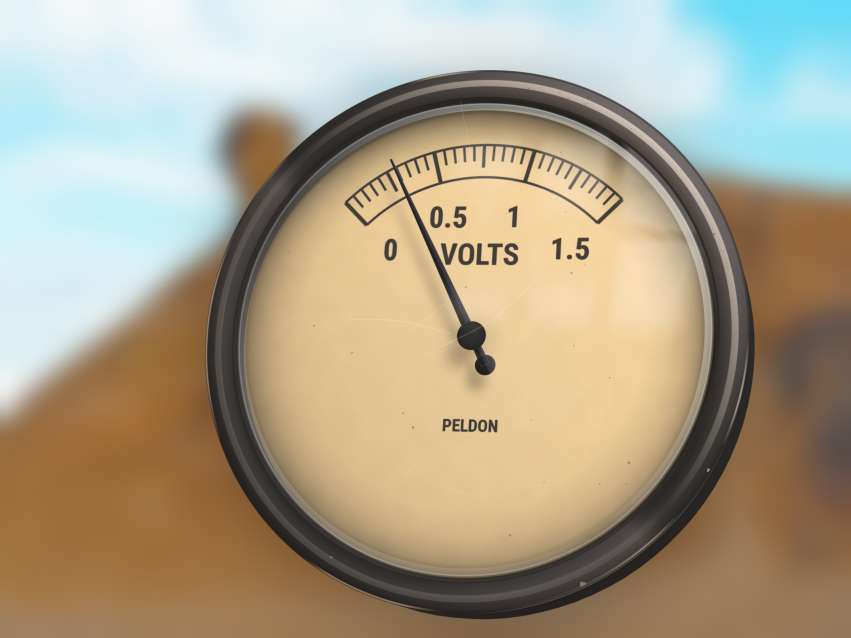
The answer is 0.3,V
